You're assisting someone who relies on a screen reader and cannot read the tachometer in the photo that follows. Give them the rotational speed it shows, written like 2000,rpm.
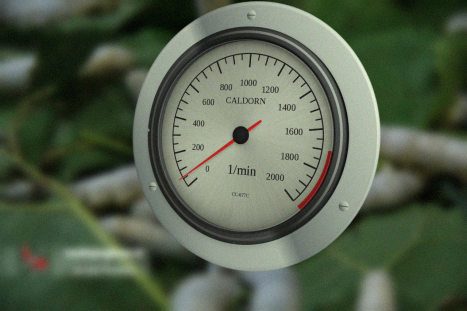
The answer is 50,rpm
